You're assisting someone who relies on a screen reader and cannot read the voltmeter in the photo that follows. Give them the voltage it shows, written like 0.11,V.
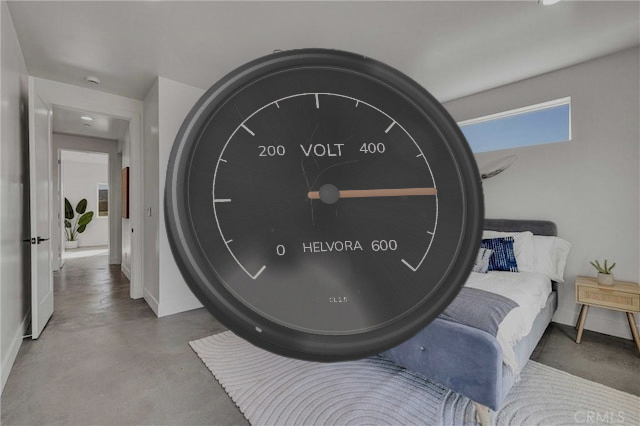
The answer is 500,V
